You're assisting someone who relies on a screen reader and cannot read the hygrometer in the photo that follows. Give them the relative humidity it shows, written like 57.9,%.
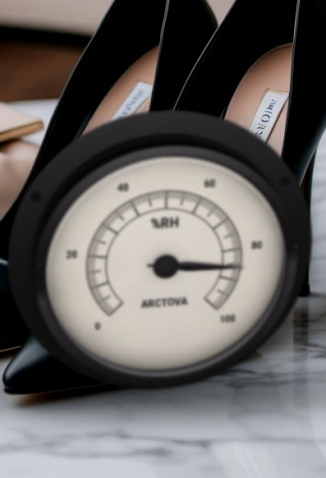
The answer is 85,%
